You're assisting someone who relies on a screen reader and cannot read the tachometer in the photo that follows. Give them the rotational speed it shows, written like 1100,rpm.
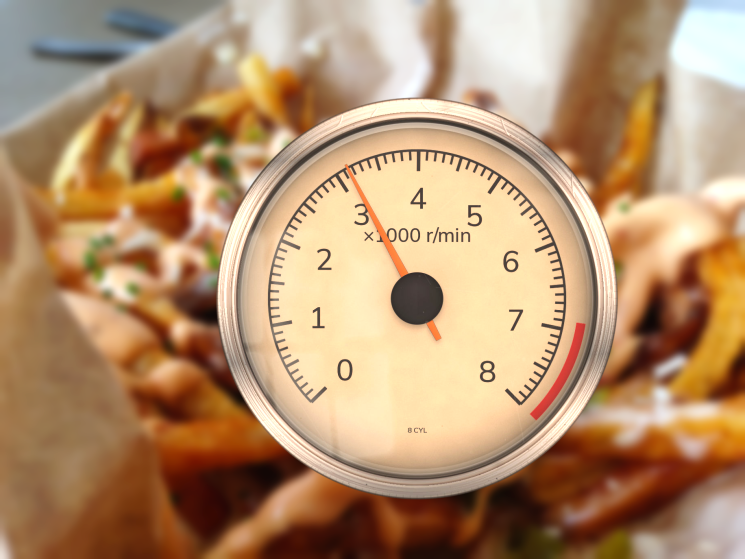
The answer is 3150,rpm
